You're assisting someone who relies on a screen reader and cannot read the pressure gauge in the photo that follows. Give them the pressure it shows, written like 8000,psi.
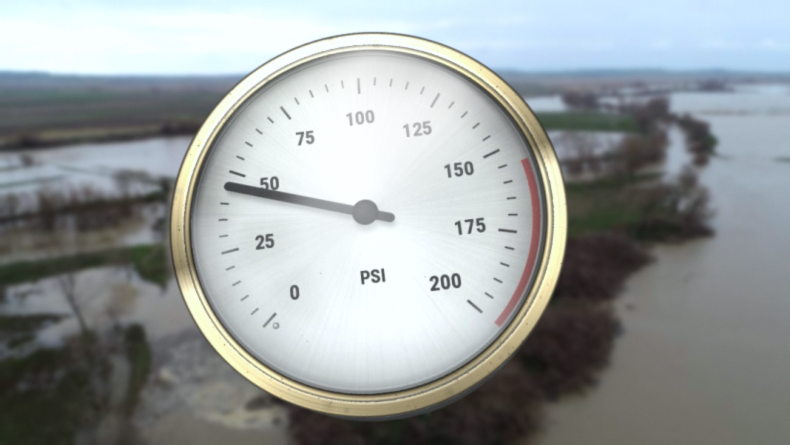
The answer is 45,psi
